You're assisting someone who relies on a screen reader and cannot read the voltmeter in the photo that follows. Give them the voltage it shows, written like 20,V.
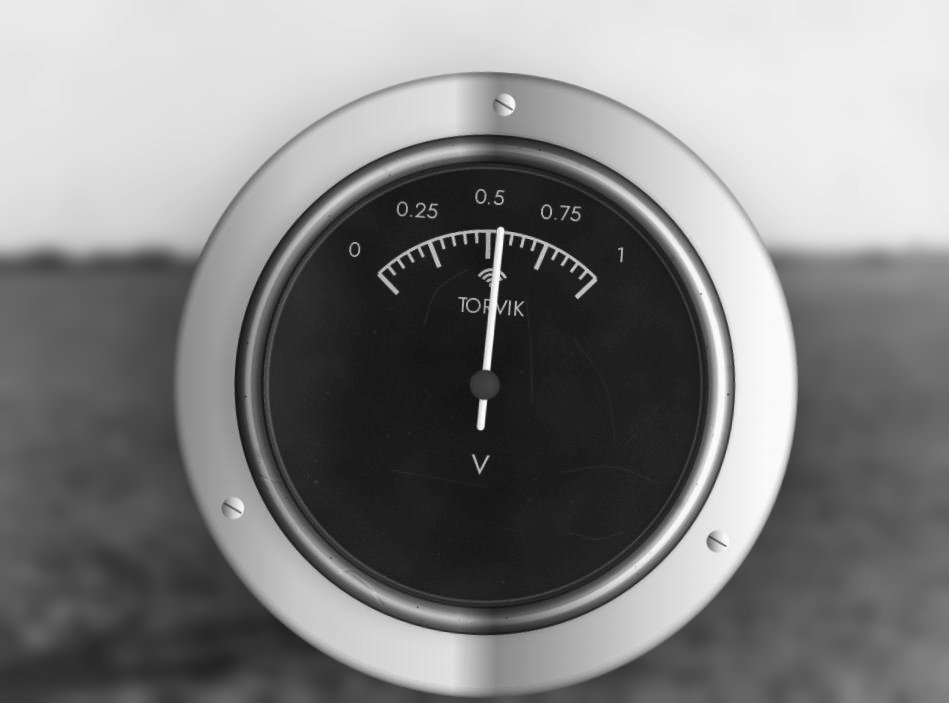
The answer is 0.55,V
